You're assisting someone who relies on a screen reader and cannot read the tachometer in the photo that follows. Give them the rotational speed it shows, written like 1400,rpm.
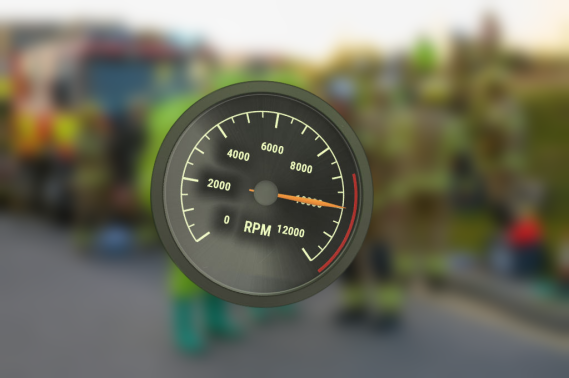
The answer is 10000,rpm
